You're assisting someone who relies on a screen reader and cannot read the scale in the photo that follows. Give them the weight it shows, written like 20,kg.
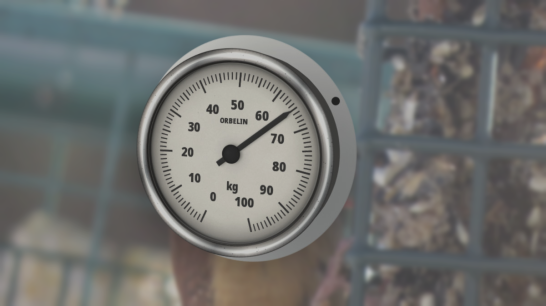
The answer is 65,kg
